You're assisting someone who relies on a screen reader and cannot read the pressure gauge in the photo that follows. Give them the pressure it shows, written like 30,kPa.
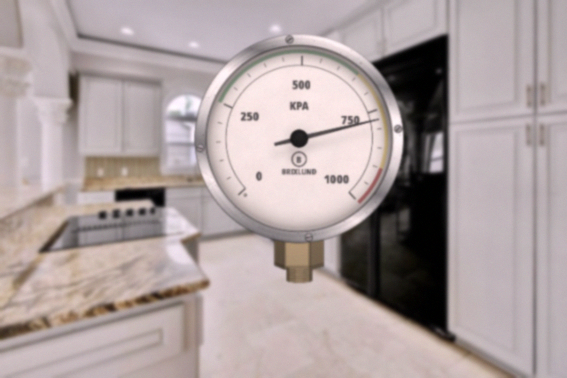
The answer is 775,kPa
